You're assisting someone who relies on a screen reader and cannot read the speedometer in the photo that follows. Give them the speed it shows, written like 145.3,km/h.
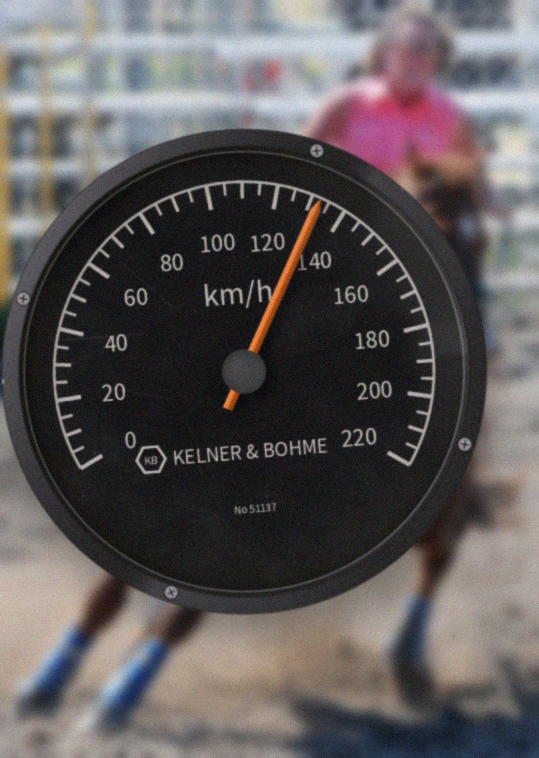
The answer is 132.5,km/h
